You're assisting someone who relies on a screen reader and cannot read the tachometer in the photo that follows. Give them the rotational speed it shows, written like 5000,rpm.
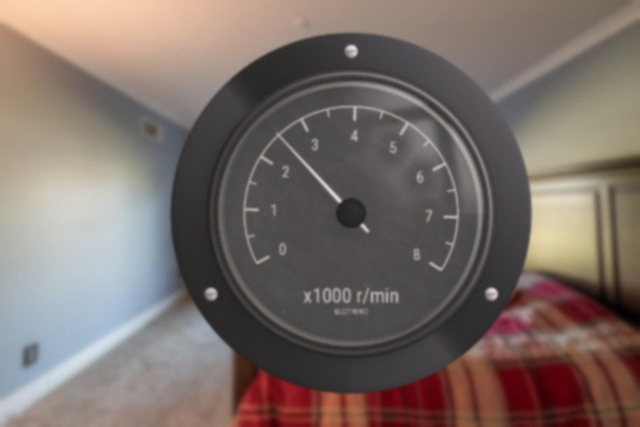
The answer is 2500,rpm
